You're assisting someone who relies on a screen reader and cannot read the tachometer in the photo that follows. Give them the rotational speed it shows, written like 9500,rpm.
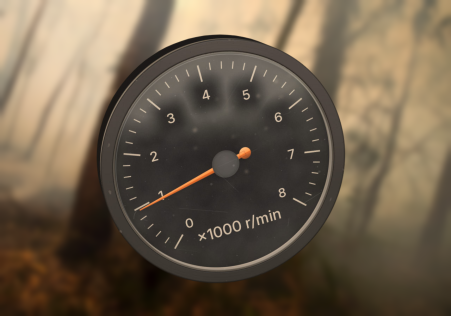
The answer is 1000,rpm
